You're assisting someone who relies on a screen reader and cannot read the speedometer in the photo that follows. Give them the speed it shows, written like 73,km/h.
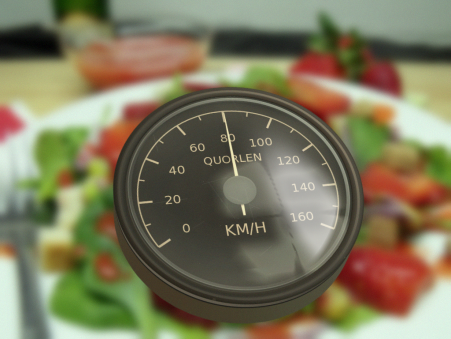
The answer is 80,km/h
